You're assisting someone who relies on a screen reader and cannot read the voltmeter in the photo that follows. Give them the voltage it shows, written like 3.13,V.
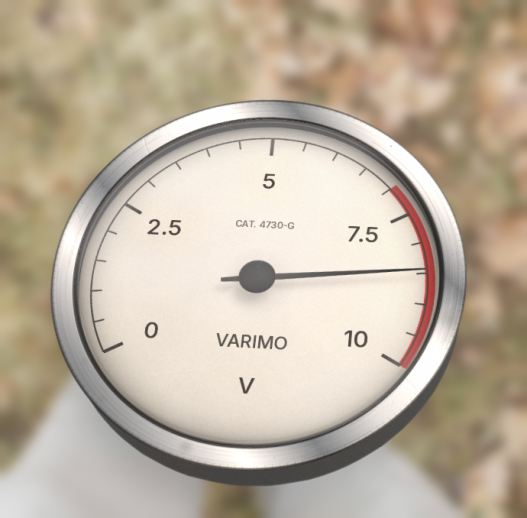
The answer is 8.5,V
